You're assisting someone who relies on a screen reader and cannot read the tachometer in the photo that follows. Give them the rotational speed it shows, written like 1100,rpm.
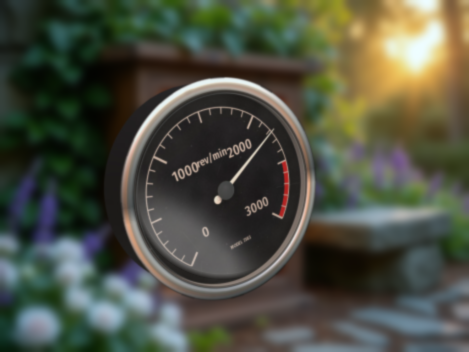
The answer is 2200,rpm
